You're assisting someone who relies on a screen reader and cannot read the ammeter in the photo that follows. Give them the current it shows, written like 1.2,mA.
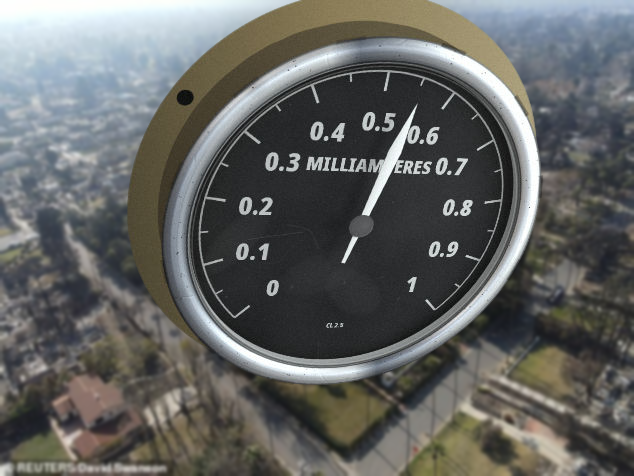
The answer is 0.55,mA
